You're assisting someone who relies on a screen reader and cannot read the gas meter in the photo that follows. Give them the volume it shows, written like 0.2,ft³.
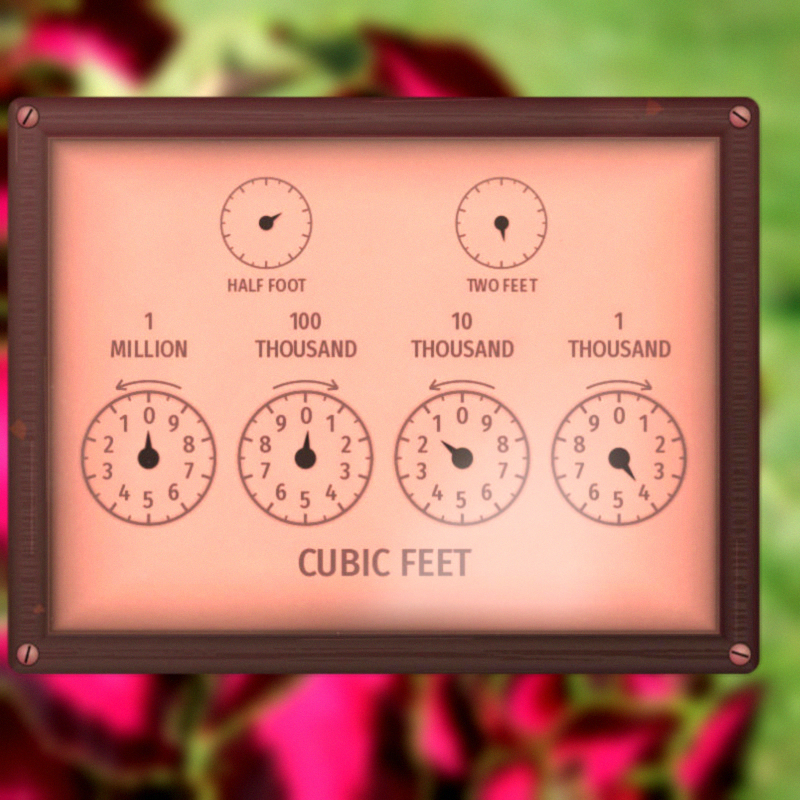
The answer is 1400,ft³
